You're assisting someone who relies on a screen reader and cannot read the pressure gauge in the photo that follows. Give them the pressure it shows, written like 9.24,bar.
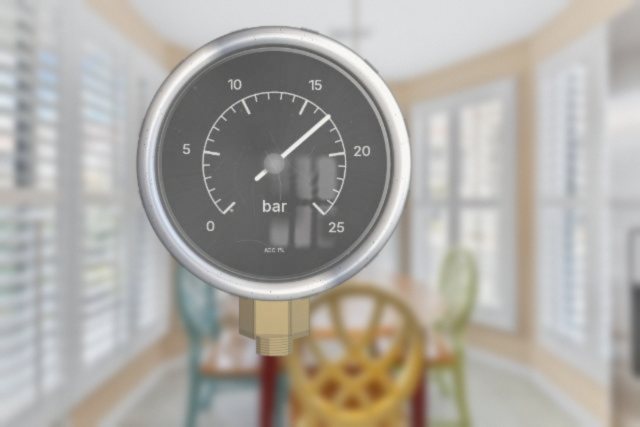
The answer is 17,bar
